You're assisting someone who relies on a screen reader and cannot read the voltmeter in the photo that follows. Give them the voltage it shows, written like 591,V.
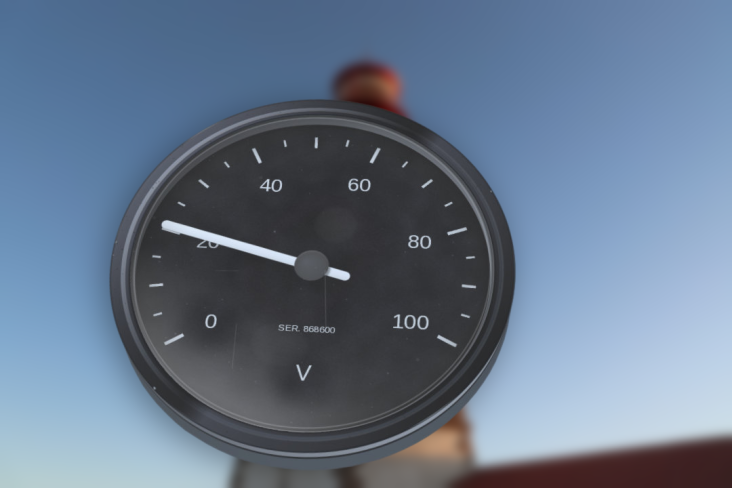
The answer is 20,V
